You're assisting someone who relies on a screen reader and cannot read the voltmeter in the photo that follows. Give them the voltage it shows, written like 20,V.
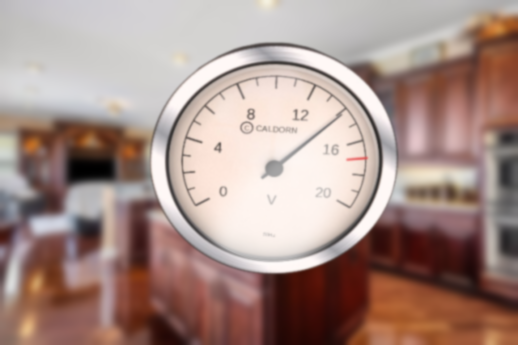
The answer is 14,V
